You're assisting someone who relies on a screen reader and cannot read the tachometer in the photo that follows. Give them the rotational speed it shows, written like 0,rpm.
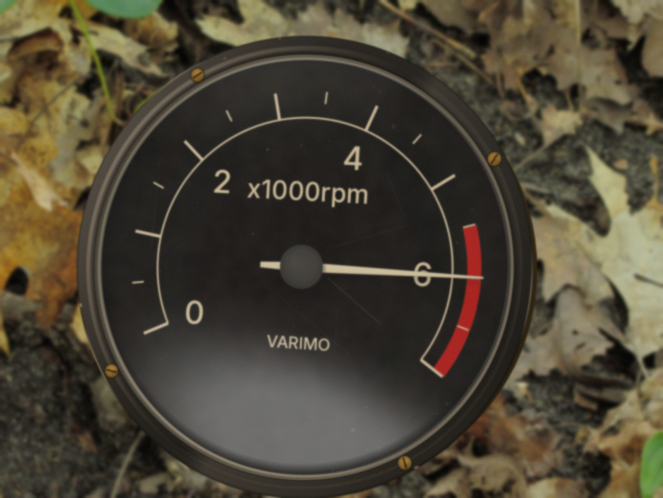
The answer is 6000,rpm
